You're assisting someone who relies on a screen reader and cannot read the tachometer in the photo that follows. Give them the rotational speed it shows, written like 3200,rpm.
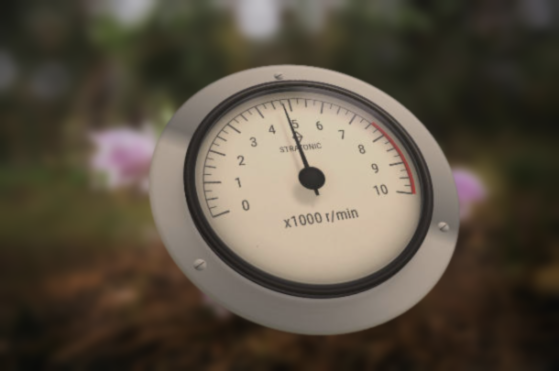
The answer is 4750,rpm
